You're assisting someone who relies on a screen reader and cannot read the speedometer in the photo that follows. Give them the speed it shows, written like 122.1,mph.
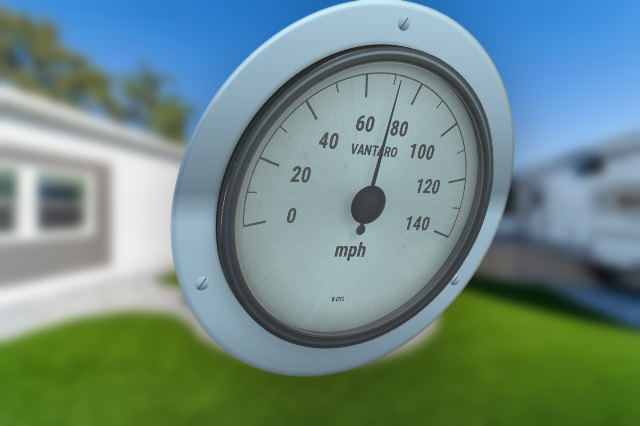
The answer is 70,mph
